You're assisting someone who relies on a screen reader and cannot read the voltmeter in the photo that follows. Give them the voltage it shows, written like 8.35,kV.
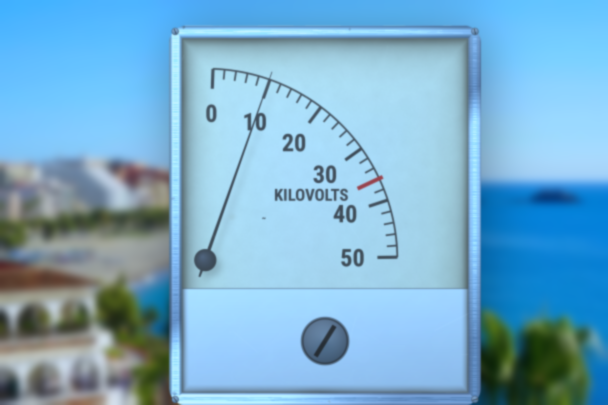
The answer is 10,kV
